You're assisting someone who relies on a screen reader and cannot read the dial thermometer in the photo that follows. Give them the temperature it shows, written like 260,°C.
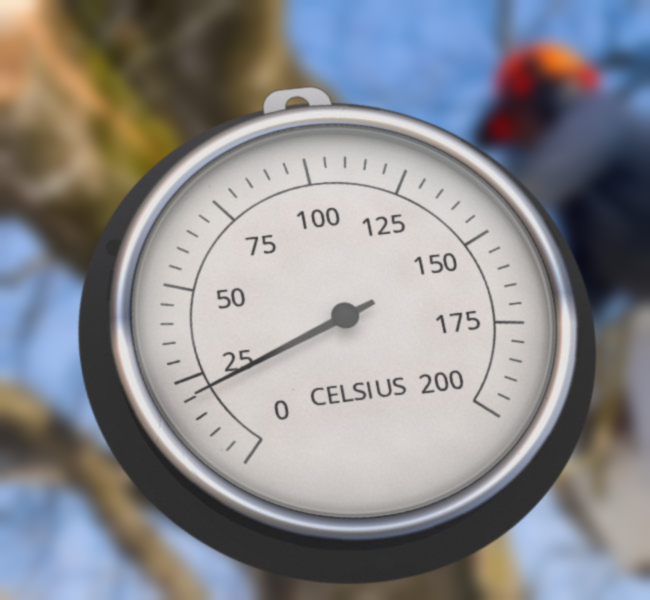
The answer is 20,°C
